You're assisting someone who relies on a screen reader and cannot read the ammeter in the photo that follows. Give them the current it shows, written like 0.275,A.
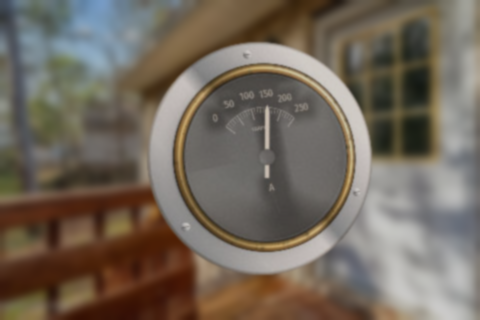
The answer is 150,A
